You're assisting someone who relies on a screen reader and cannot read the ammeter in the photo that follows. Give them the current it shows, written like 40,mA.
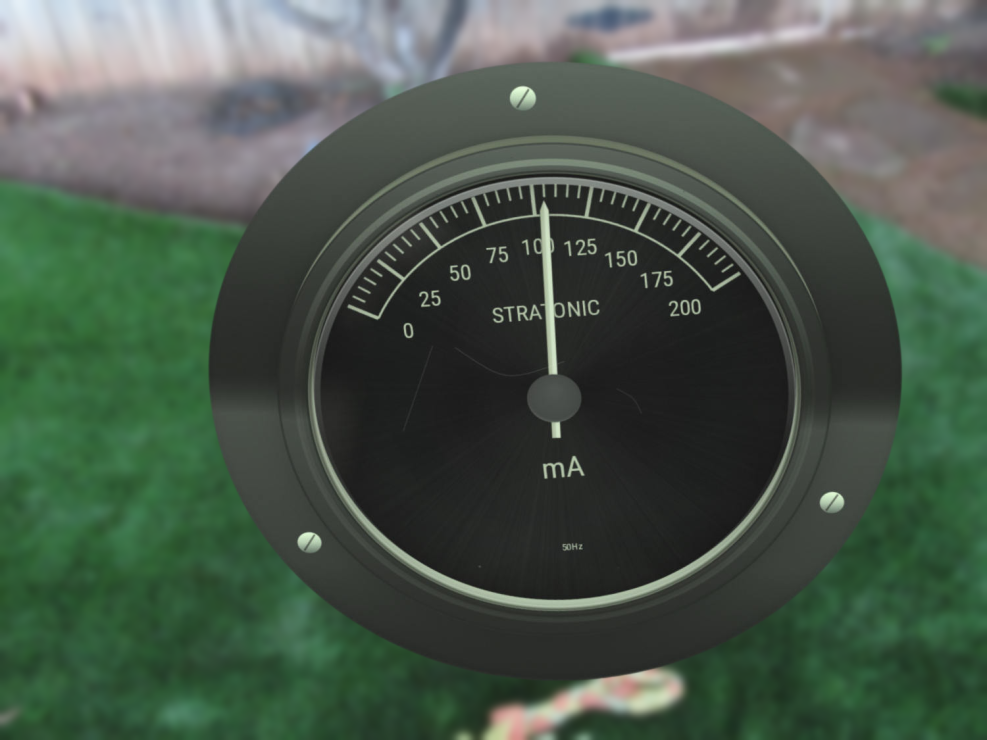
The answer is 105,mA
